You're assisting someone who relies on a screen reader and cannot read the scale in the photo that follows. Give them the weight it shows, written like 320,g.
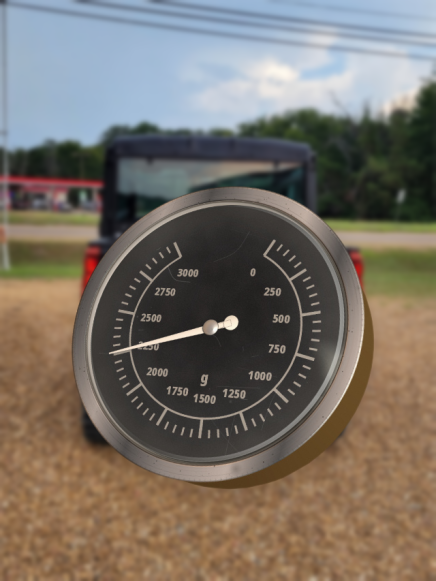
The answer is 2250,g
